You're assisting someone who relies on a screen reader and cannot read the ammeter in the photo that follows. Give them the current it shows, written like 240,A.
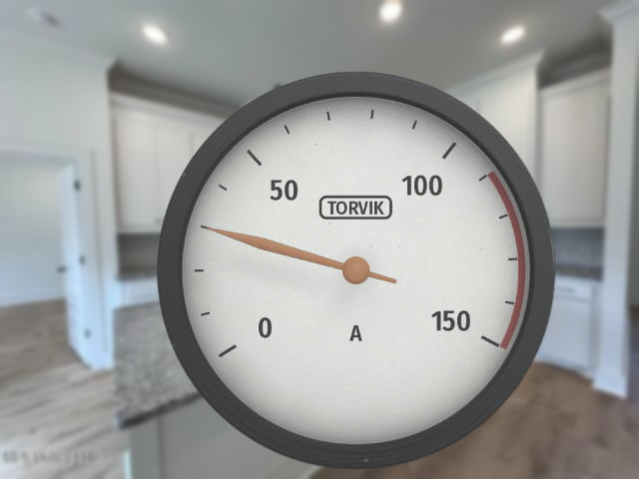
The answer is 30,A
